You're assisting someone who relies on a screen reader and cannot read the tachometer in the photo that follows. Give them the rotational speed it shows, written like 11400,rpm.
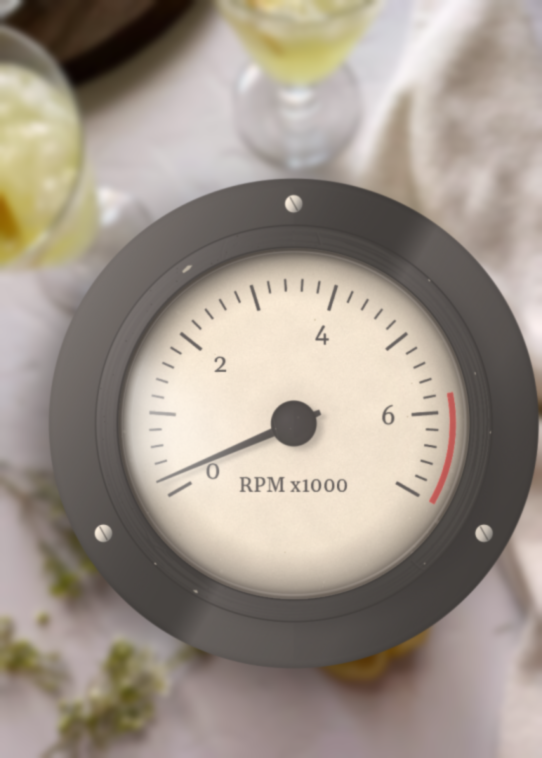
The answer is 200,rpm
